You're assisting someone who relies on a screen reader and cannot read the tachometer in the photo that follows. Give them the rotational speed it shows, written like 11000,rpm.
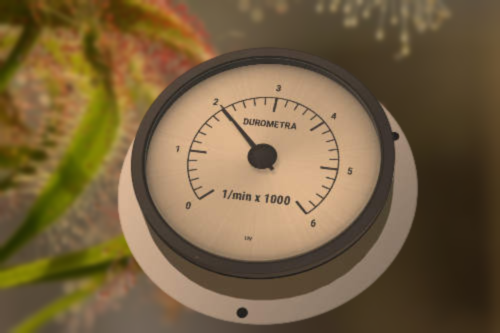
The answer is 2000,rpm
